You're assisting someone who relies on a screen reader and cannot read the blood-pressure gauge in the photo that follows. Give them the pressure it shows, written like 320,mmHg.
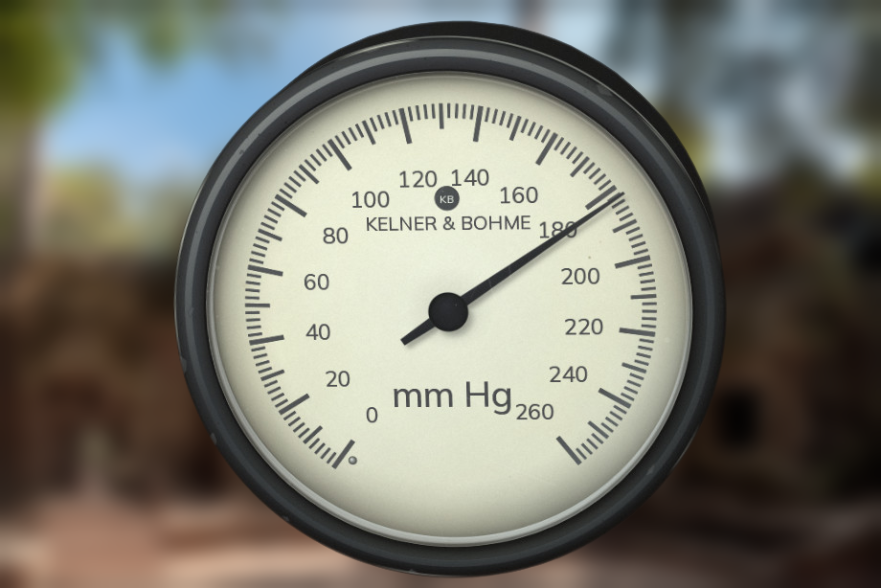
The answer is 182,mmHg
